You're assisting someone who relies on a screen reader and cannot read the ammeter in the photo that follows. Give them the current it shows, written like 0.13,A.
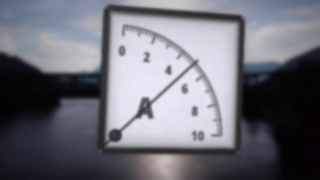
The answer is 5,A
